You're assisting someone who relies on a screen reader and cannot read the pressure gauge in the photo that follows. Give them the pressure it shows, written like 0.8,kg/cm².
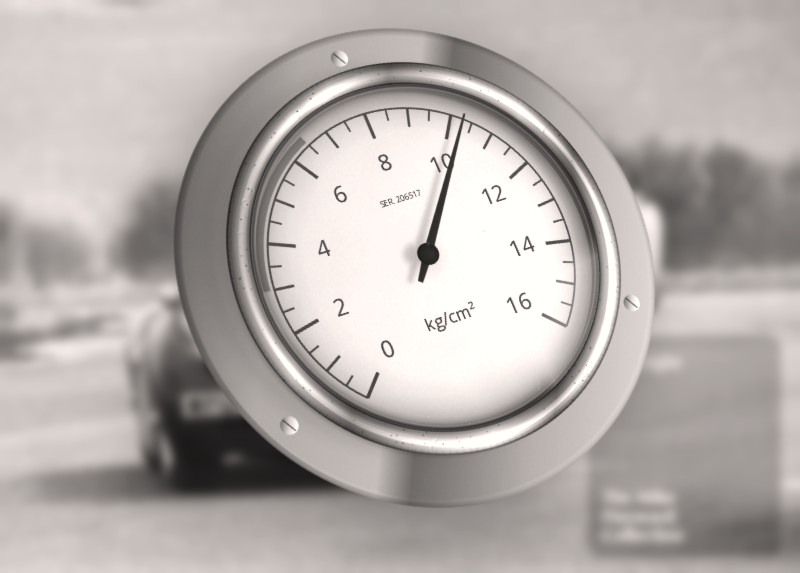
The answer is 10.25,kg/cm²
